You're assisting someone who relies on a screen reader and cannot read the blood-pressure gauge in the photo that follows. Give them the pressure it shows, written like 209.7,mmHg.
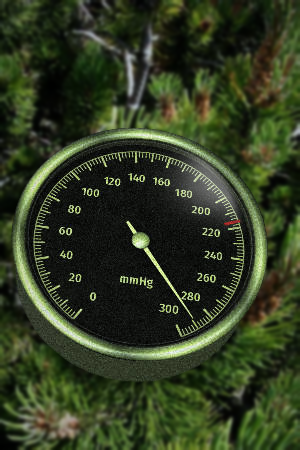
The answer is 290,mmHg
